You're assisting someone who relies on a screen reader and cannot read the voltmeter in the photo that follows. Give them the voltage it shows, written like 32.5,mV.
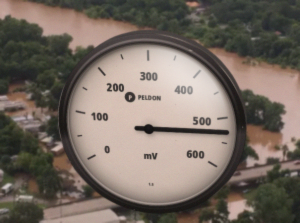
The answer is 525,mV
